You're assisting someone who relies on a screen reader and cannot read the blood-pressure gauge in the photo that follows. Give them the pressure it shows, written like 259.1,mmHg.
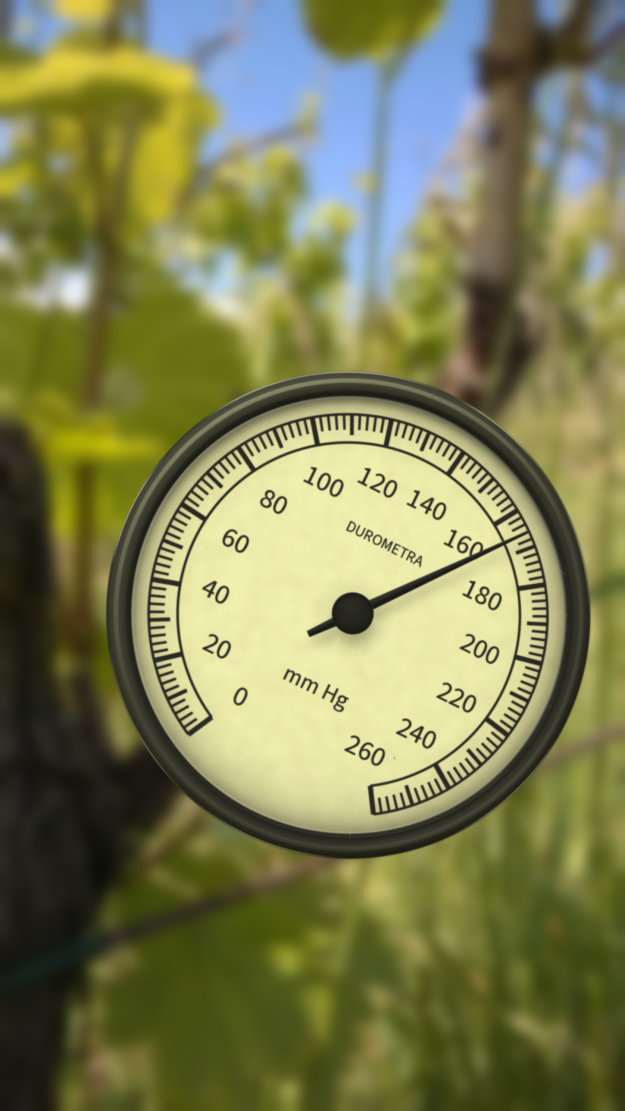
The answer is 166,mmHg
